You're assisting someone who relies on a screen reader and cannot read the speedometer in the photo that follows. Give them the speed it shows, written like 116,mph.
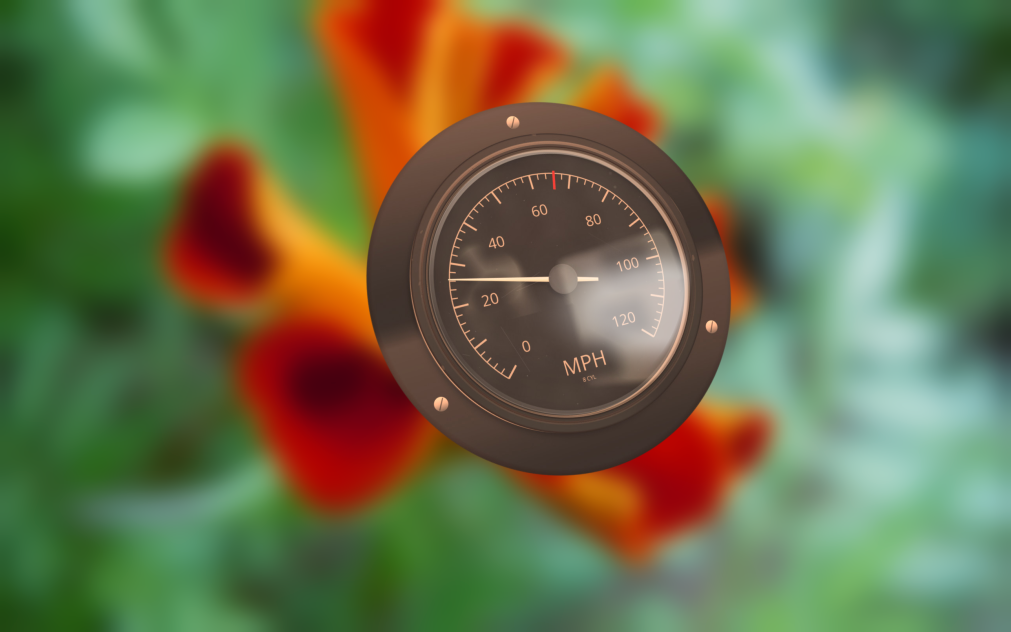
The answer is 26,mph
